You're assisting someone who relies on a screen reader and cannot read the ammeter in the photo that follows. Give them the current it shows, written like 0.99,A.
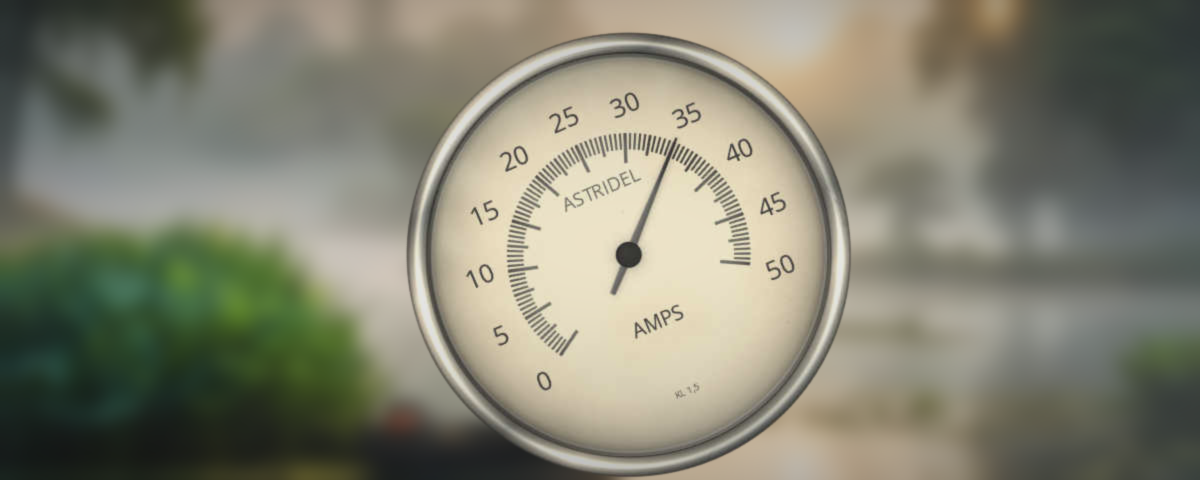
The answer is 35,A
